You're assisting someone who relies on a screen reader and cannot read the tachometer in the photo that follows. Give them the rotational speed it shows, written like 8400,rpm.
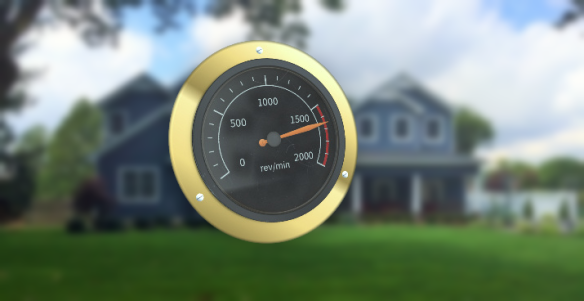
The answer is 1650,rpm
